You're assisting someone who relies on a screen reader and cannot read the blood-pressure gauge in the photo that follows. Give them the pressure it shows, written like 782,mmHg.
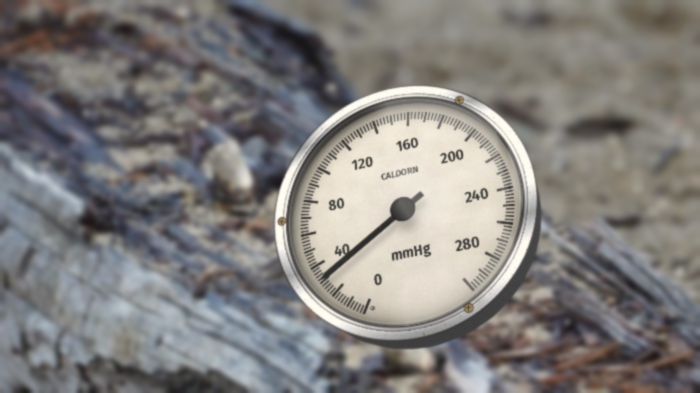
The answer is 30,mmHg
